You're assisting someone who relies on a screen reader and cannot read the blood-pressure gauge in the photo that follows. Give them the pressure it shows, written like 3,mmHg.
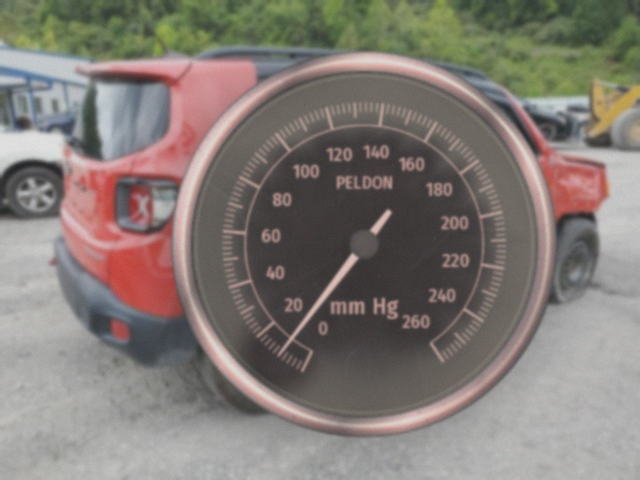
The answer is 10,mmHg
